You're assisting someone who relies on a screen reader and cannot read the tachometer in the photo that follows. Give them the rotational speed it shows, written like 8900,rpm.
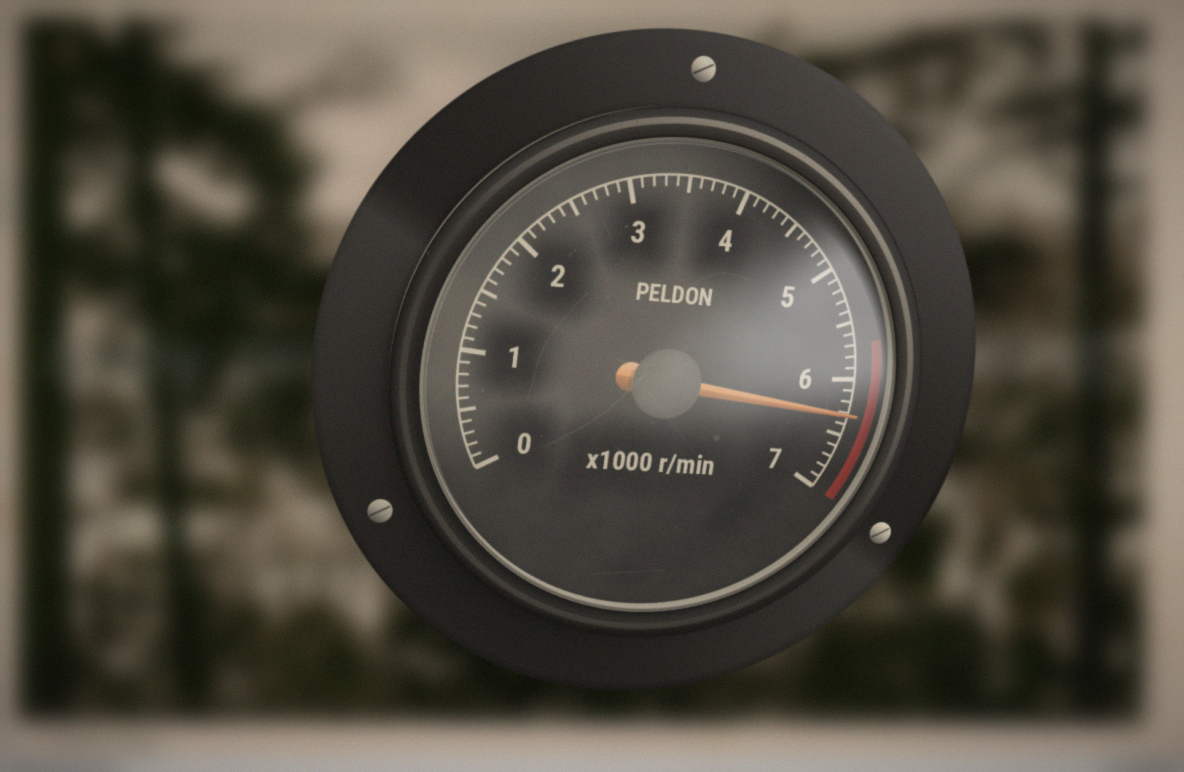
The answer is 6300,rpm
